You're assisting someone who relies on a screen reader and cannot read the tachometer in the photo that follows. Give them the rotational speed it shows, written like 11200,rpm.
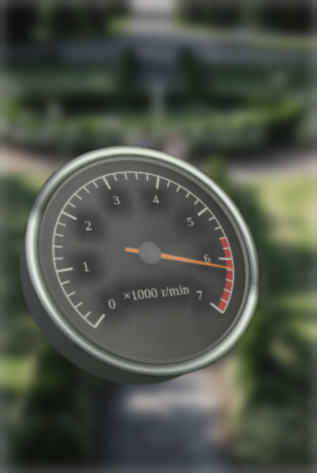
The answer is 6200,rpm
